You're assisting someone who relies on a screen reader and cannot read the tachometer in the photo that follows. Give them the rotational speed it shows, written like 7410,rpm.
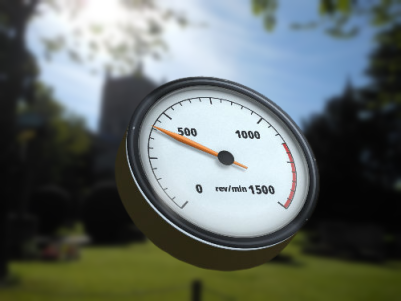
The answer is 400,rpm
